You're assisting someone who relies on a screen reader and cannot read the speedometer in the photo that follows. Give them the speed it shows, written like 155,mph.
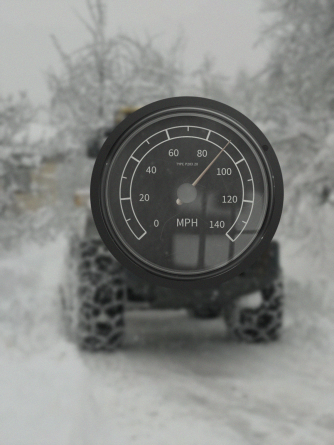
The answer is 90,mph
